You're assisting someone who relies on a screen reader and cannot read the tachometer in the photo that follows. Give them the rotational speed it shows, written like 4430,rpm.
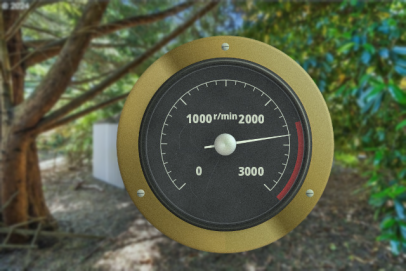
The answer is 2400,rpm
